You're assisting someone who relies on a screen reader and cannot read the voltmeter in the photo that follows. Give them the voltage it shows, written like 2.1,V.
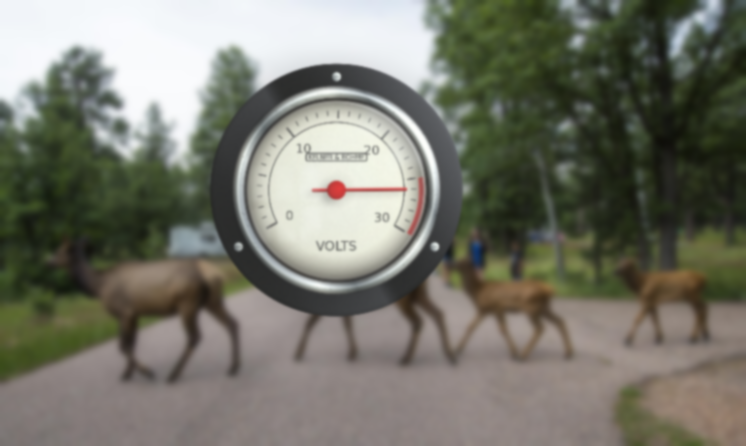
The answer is 26,V
